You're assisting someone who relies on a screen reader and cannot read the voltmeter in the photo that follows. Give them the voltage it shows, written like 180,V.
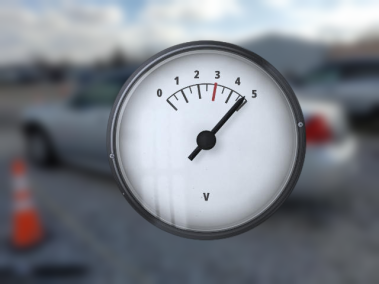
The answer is 4.75,V
